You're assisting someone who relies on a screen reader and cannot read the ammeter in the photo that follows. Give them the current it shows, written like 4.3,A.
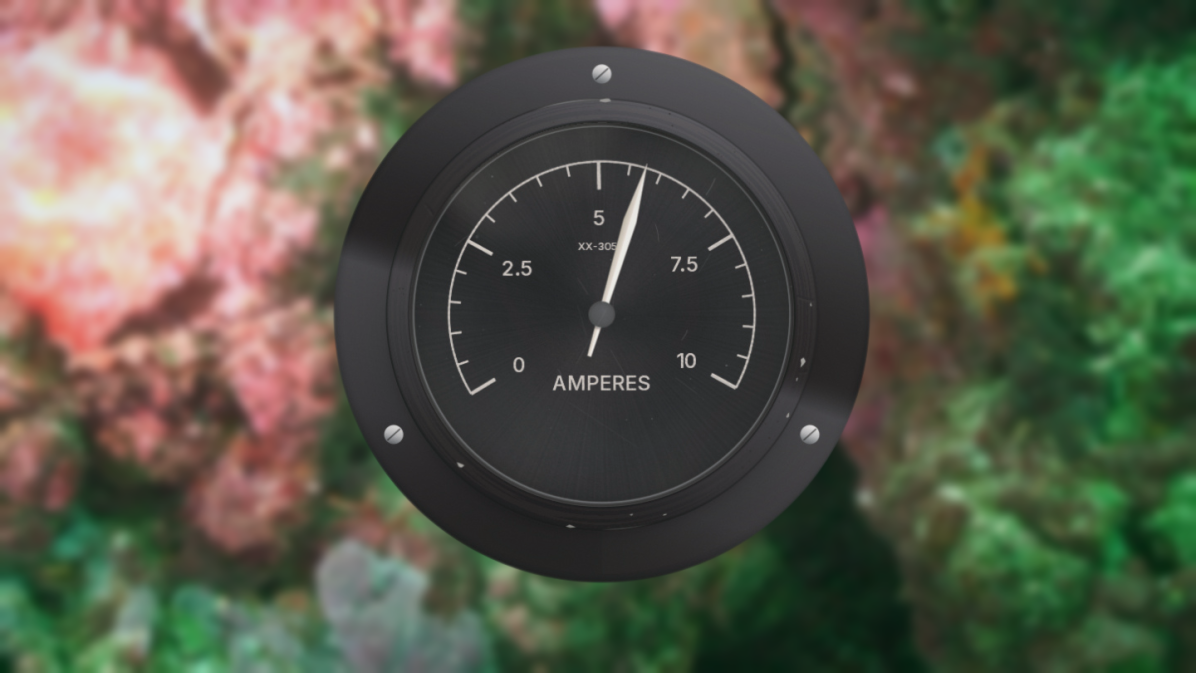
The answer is 5.75,A
